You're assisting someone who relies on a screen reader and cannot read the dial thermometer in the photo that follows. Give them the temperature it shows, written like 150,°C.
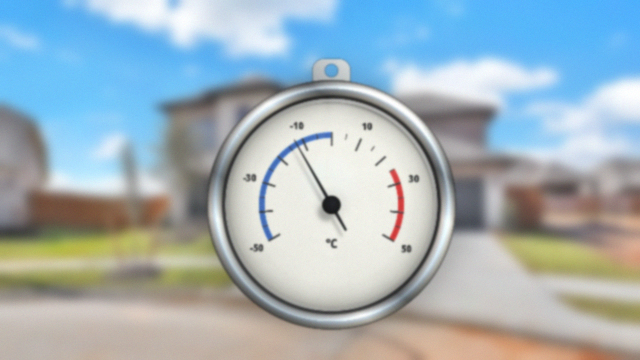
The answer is -12.5,°C
